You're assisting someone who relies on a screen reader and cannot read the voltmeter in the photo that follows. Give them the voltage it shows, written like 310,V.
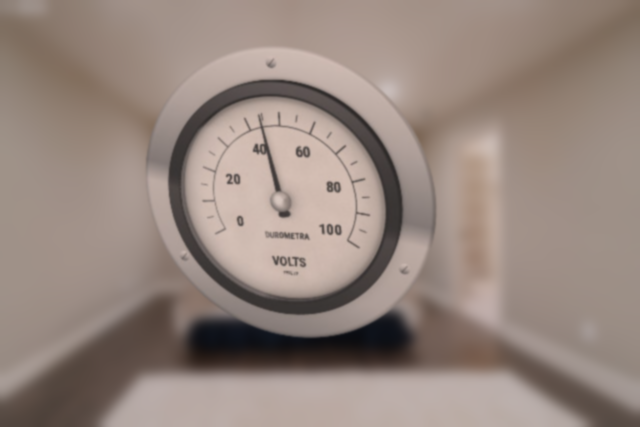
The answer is 45,V
